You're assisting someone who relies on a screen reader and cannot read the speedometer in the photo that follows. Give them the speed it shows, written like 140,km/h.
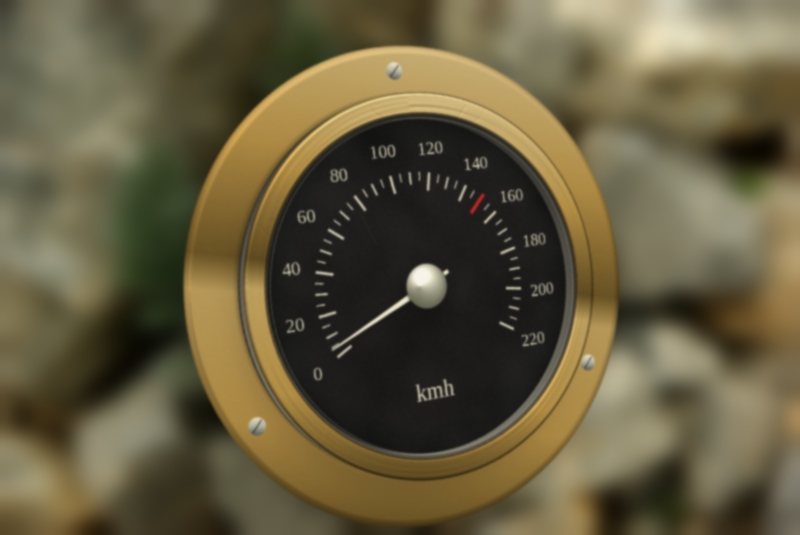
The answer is 5,km/h
